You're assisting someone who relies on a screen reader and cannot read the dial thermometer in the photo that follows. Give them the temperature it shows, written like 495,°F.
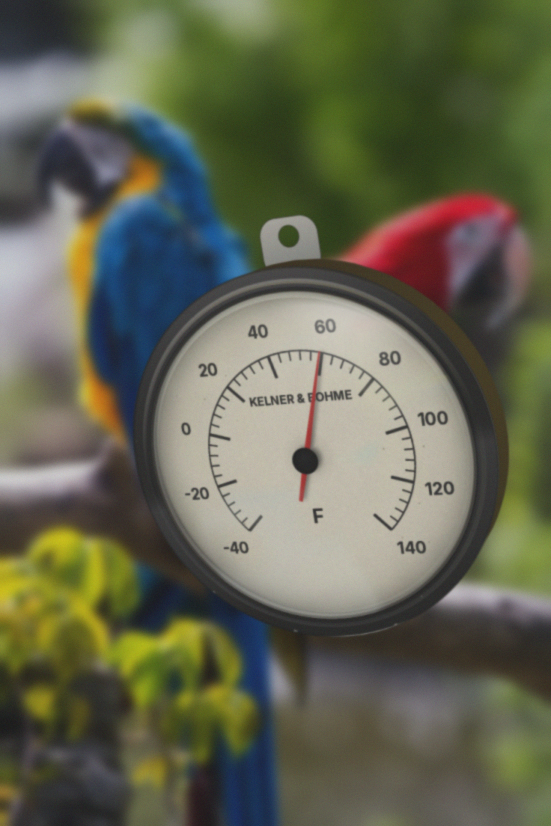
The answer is 60,°F
